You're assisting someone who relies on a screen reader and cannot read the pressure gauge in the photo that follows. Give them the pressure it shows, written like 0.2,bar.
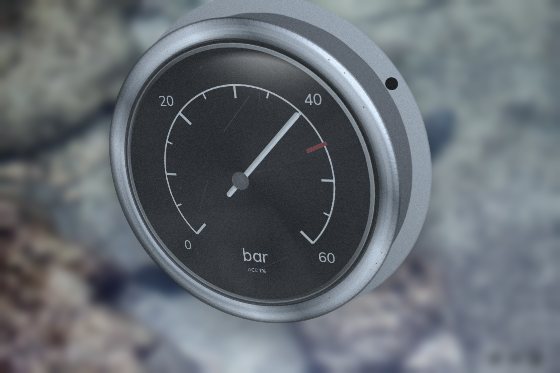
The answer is 40,bar
